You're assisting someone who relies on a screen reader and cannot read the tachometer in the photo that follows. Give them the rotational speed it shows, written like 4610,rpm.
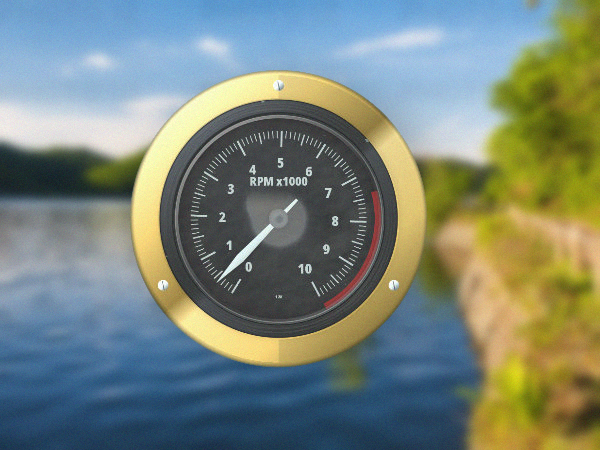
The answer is 400,rpm
